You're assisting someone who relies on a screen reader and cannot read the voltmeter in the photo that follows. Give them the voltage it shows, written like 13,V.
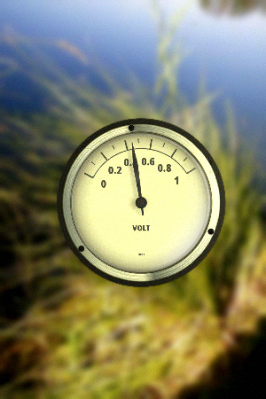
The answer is 0.45,V
